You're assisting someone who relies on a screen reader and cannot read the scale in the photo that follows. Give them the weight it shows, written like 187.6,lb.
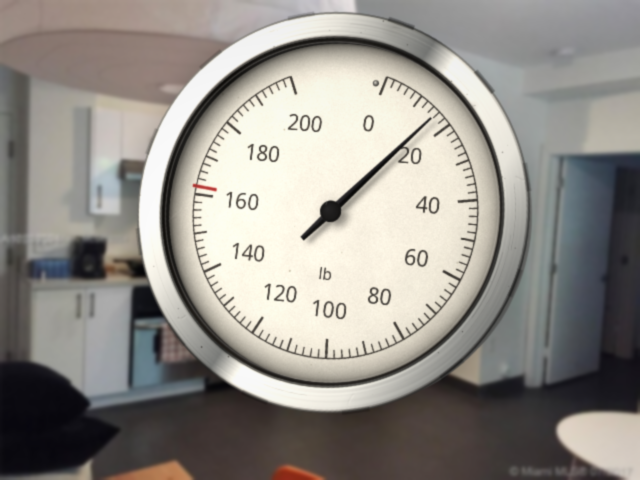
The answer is 16,lb
